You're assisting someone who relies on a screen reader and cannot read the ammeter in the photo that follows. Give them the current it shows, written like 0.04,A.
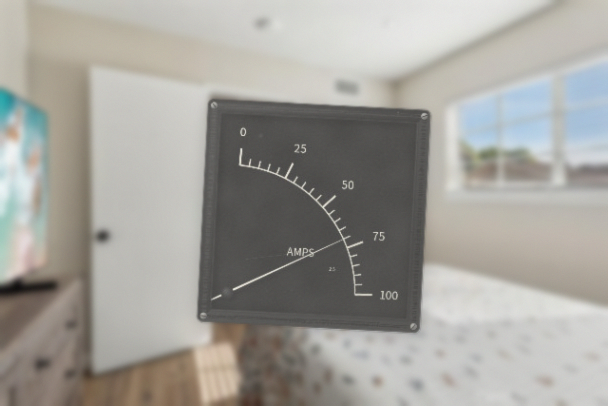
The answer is 70,A
